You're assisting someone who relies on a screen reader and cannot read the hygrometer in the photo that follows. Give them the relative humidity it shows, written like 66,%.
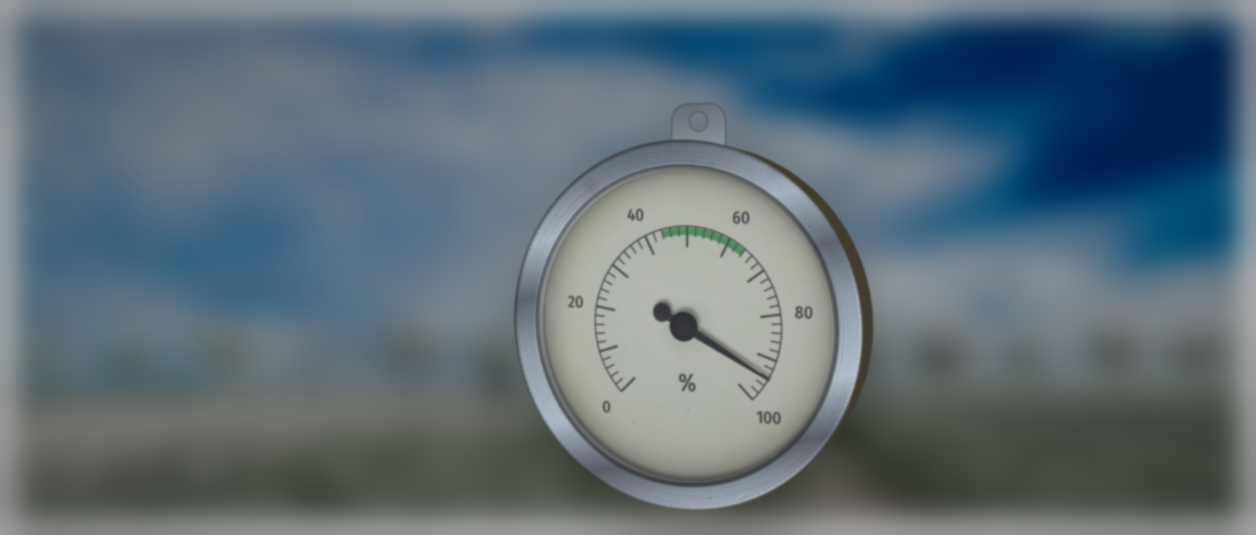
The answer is 94,%
